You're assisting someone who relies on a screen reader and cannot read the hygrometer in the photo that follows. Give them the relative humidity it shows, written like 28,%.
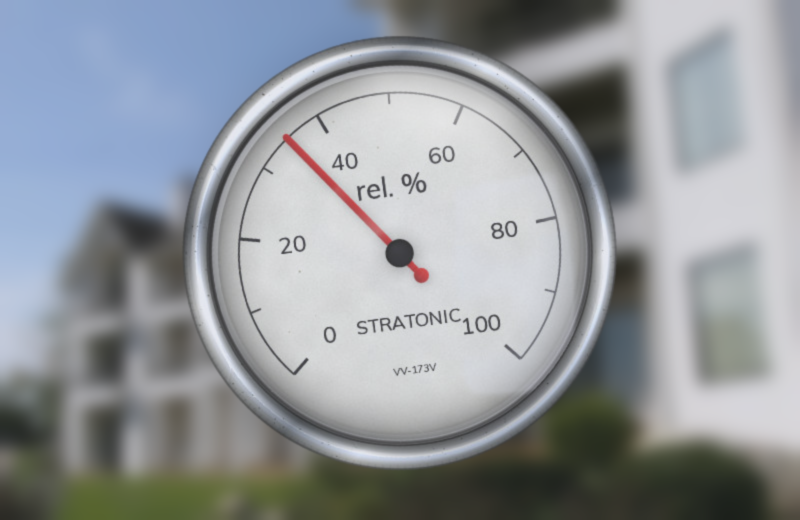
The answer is 35,%
